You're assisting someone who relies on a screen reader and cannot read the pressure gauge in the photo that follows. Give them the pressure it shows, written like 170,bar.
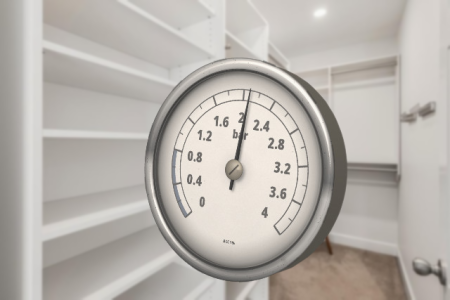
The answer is 2.1,bar
